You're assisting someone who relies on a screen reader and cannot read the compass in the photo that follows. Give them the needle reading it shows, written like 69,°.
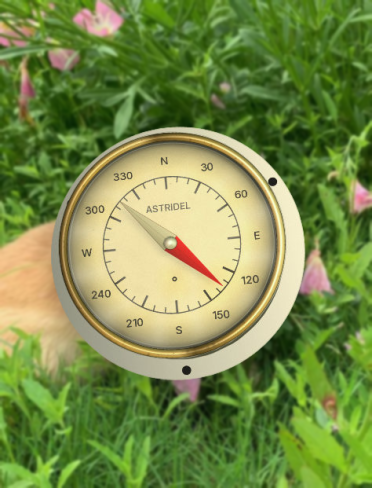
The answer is 135,°
